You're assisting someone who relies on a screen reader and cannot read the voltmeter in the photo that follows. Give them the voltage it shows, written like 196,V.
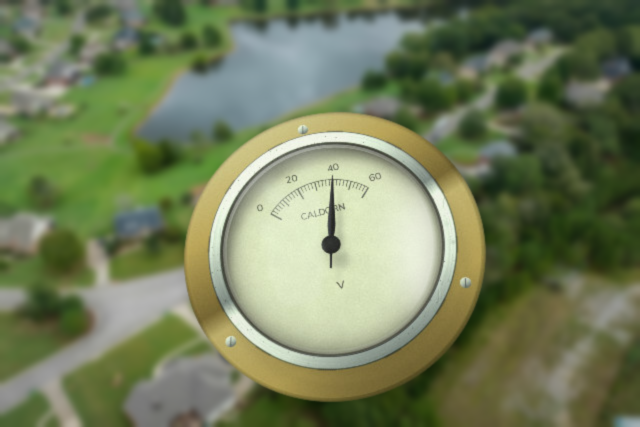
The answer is 40,V
